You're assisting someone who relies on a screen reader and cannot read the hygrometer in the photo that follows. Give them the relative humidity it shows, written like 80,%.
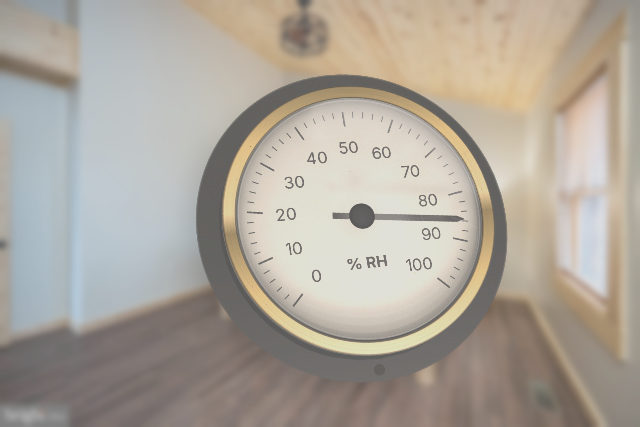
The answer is 86,%
